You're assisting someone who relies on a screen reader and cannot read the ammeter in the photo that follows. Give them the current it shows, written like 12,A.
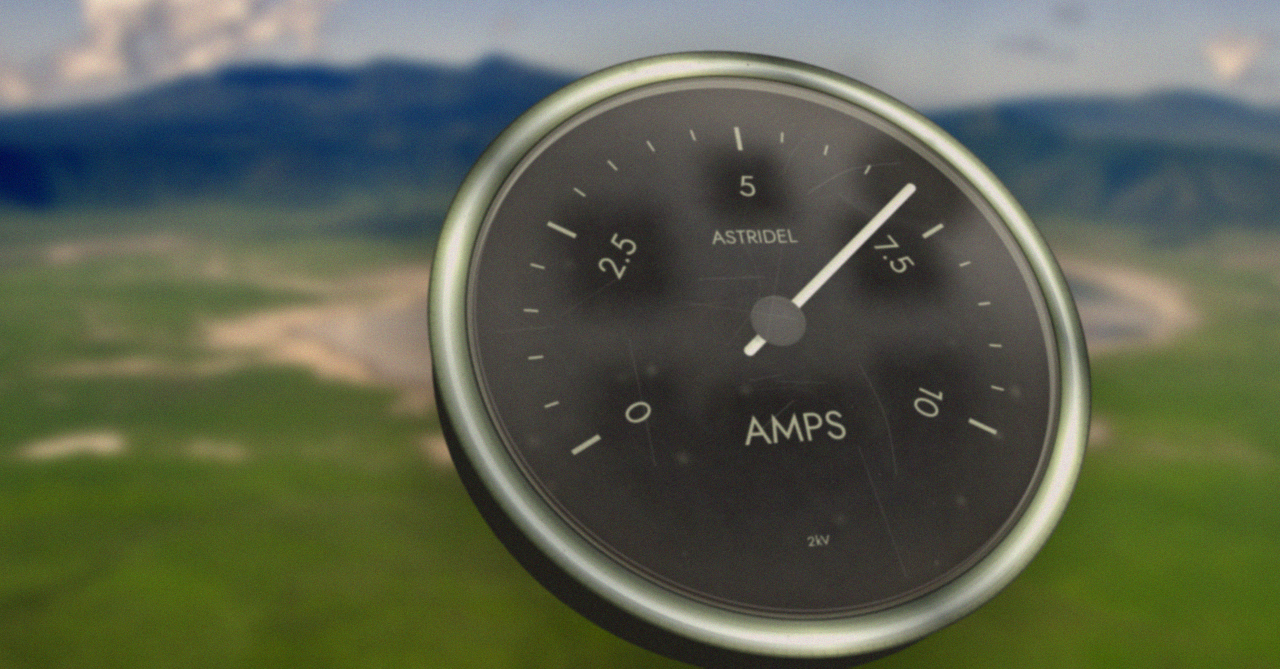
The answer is 7,A
